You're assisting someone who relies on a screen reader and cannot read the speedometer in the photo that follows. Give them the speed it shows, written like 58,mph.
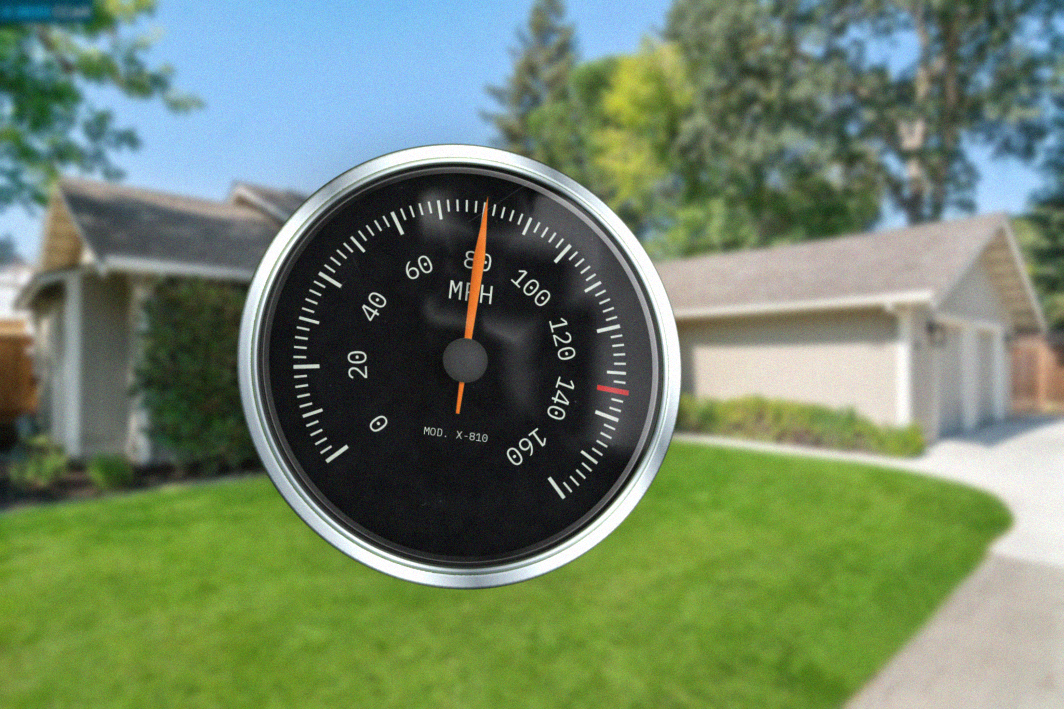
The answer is 80,mph
